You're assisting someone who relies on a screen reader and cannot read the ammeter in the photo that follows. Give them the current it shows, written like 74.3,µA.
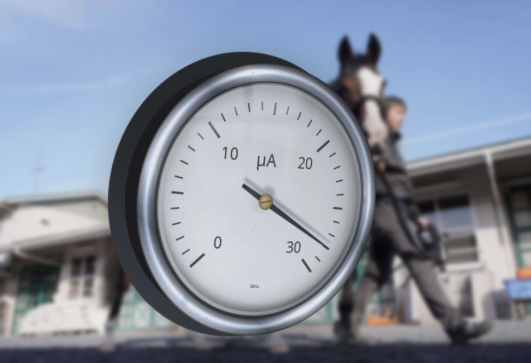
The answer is 28,µA
